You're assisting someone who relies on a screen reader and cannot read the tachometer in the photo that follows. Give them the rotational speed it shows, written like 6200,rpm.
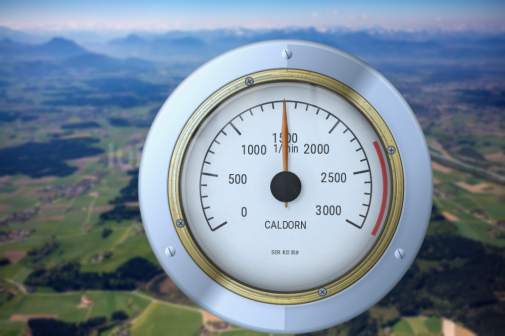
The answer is 1500,rpm
